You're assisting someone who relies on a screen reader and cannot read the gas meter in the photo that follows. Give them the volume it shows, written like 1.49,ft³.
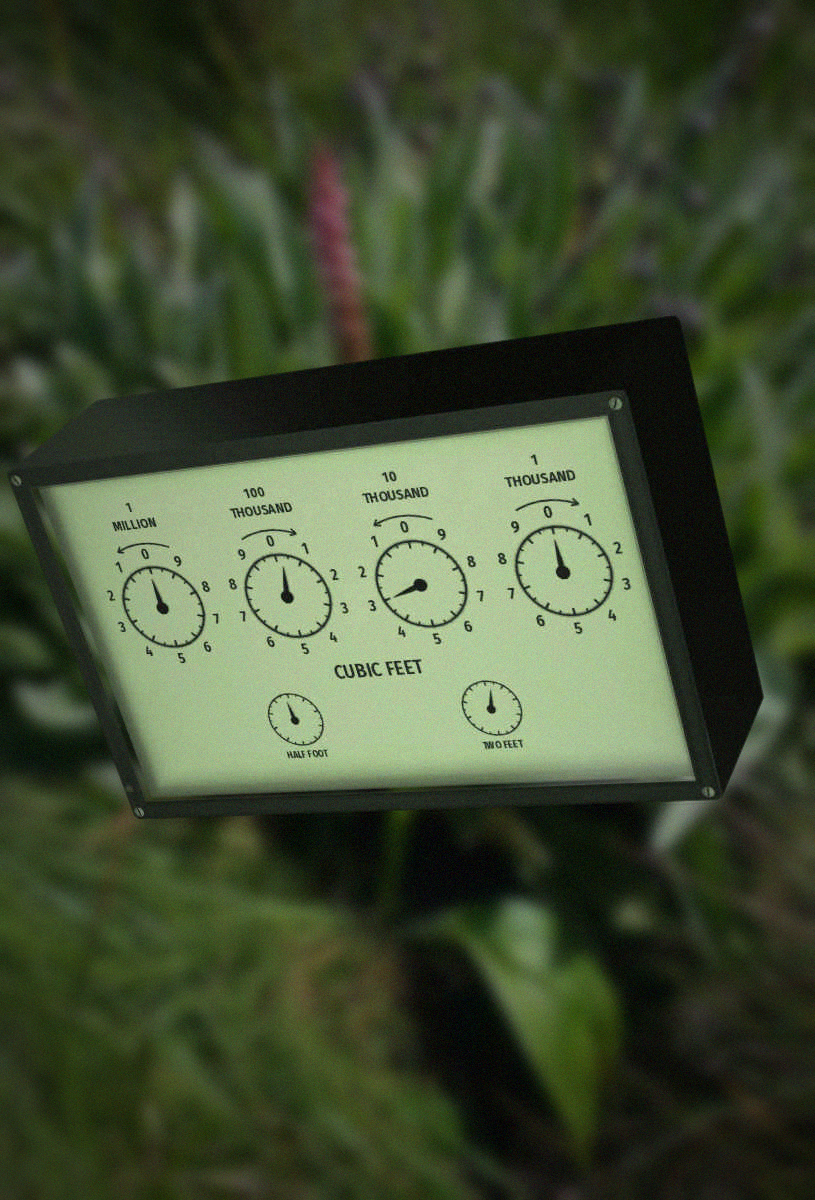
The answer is 3000,ft³
